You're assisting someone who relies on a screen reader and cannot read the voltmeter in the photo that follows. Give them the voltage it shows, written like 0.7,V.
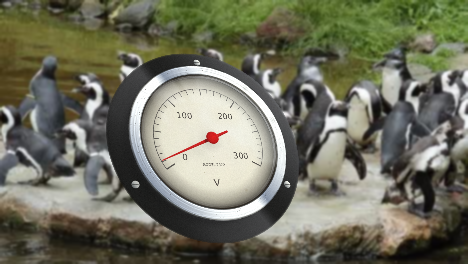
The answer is 10,V
